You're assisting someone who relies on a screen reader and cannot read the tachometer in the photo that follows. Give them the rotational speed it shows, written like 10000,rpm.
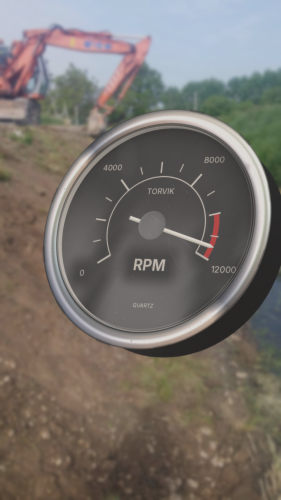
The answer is 11500,rpm
